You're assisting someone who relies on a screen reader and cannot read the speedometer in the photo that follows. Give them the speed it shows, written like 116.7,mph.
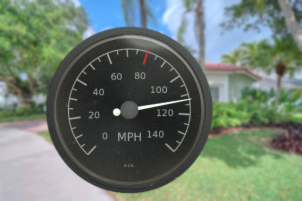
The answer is 112.5,mph
